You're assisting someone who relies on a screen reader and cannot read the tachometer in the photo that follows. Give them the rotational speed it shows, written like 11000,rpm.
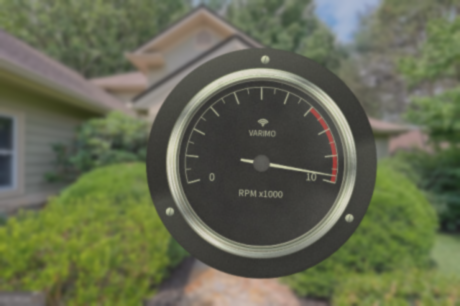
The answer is 9750,rpm
